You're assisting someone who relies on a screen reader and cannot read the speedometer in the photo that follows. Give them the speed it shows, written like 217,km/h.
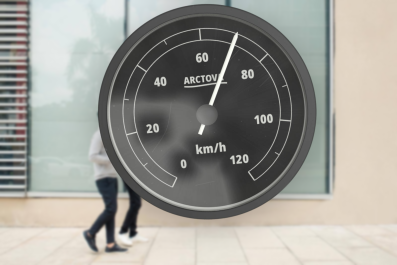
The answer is 70,km/h
